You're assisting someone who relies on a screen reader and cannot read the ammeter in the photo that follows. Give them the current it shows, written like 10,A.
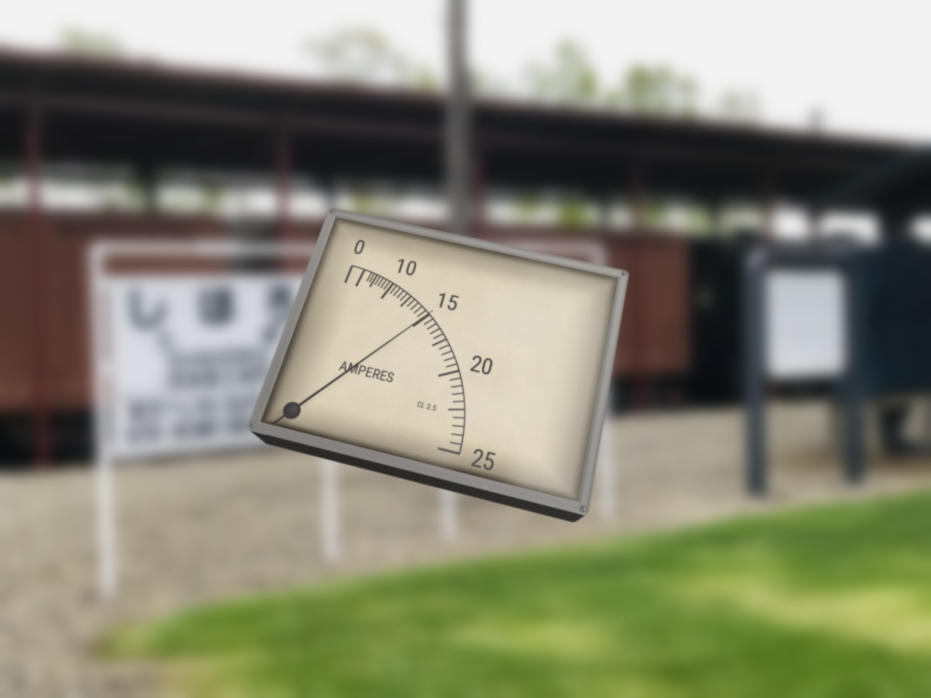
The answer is 15,A
